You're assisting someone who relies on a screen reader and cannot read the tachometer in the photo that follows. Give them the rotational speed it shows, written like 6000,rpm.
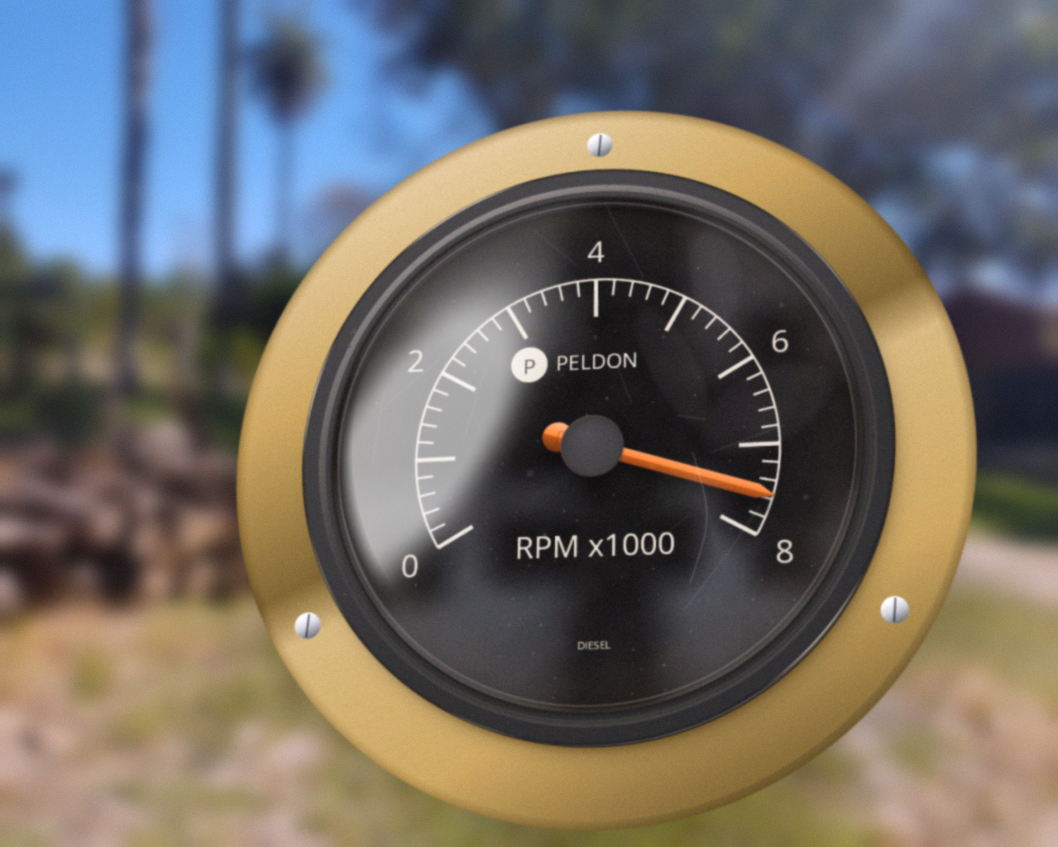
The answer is 7600,rpm
